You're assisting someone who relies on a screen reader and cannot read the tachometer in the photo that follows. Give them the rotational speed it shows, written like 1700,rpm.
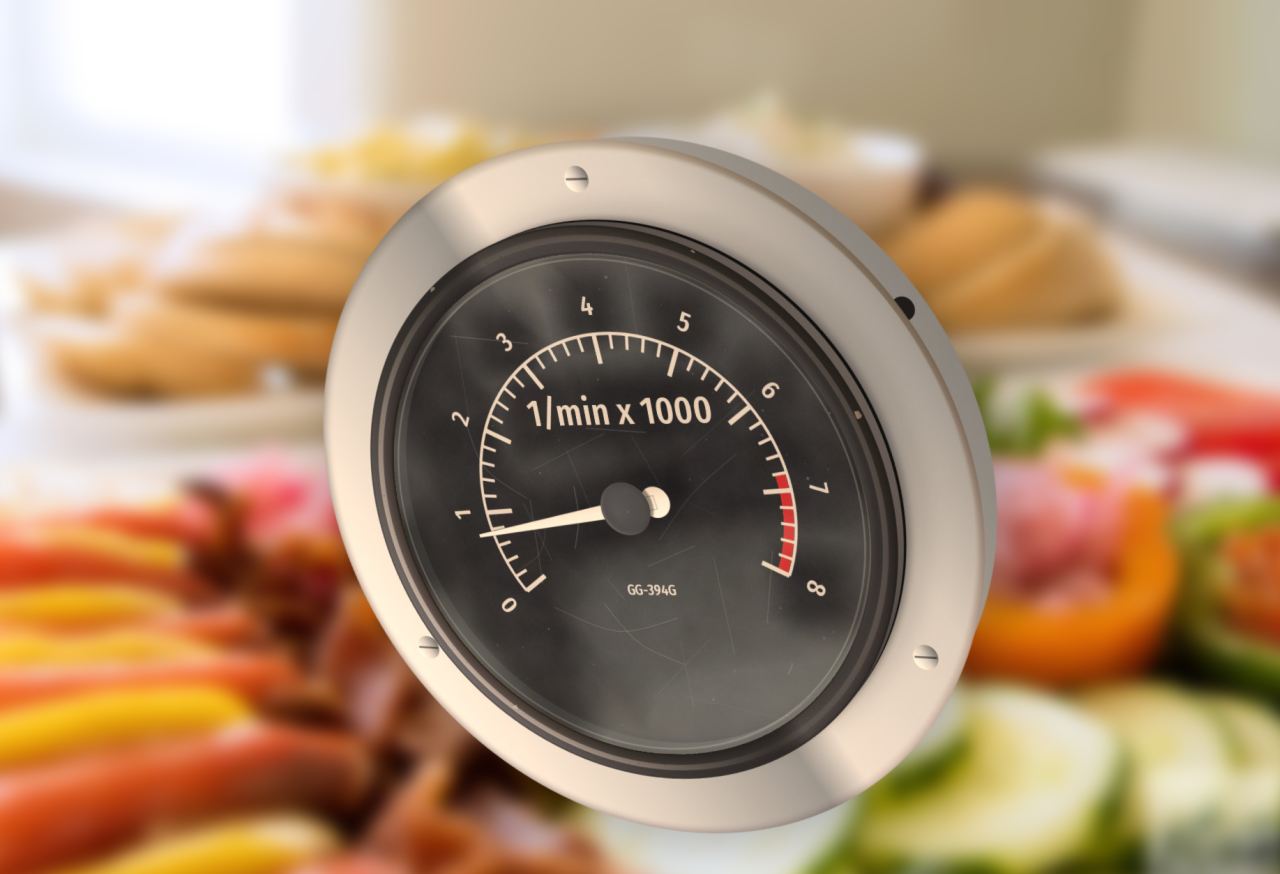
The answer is 800,rpm
